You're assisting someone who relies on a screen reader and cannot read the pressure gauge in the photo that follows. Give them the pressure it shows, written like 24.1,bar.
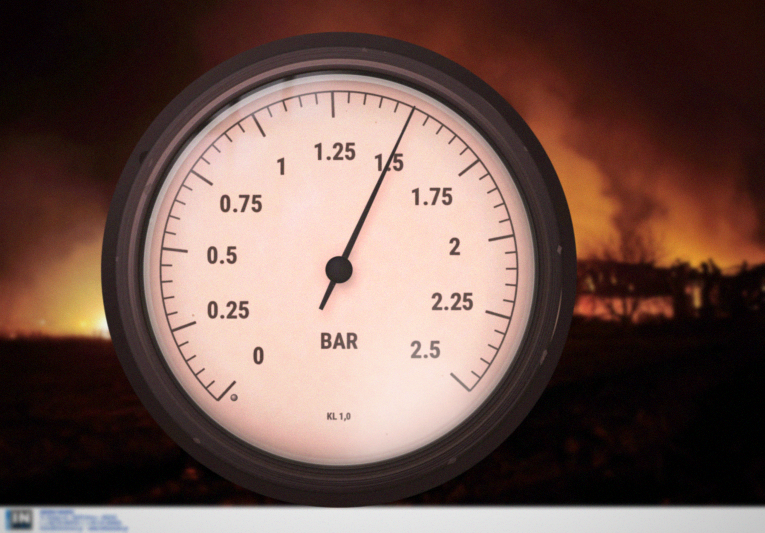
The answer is 1.5,bar
